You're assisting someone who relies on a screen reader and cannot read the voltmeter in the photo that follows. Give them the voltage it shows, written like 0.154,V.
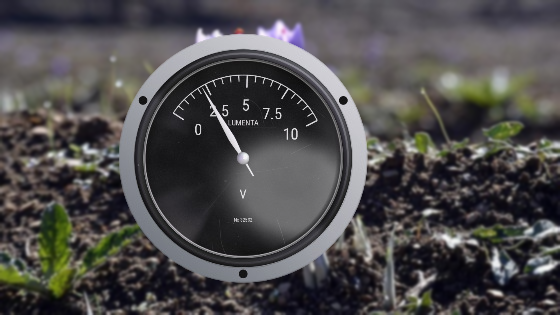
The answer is 2.25,V
